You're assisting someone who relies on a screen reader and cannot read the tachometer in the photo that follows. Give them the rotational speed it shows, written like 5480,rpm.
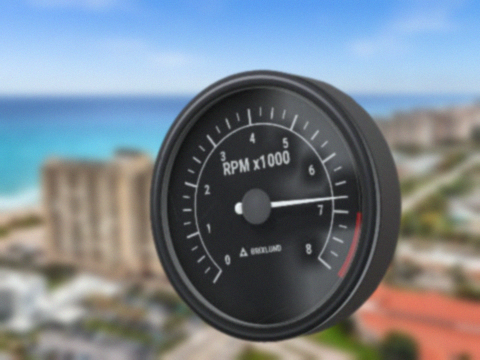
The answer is 6750,rpm
